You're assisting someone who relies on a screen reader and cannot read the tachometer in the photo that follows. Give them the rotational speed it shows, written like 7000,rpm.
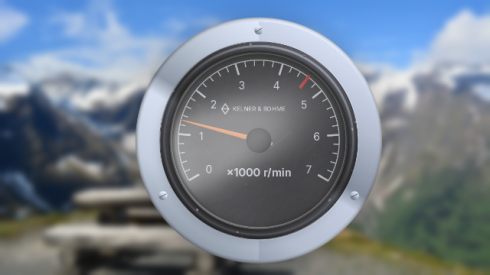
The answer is 1300,rpm
